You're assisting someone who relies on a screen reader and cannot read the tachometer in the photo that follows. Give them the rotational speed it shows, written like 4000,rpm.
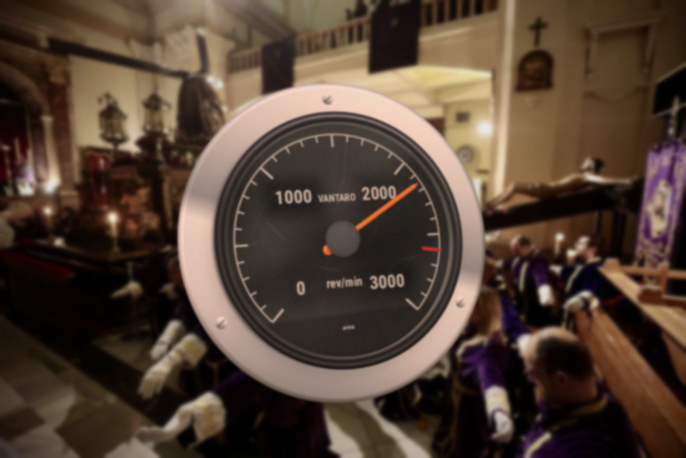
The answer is 2150,rpm
